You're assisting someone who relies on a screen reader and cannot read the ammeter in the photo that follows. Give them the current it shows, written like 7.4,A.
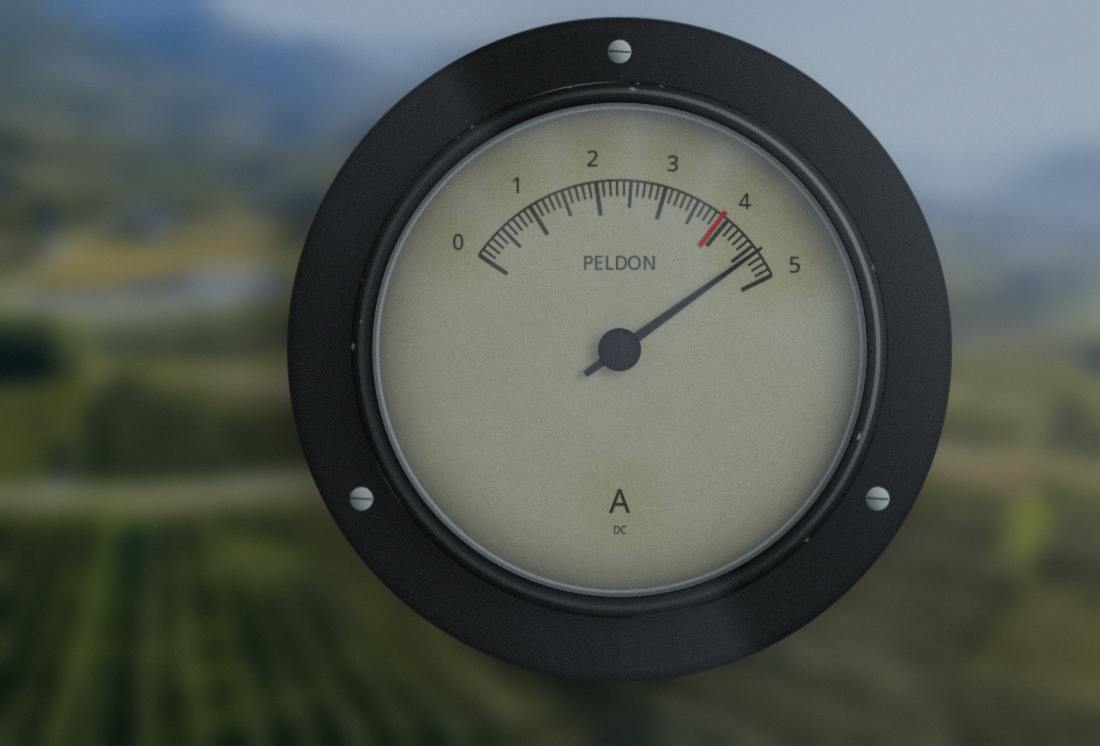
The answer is 4.6,A
